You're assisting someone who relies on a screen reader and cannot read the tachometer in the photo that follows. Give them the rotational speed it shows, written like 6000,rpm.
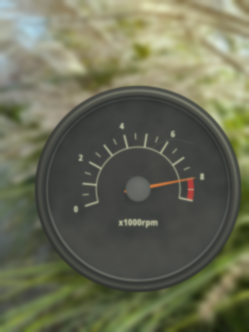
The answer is 8000,rpm
